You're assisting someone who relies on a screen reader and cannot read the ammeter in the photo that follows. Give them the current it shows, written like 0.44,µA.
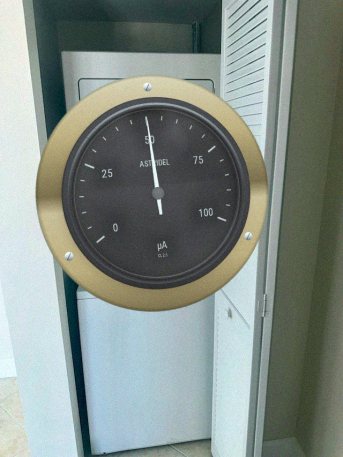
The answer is 50,µA
